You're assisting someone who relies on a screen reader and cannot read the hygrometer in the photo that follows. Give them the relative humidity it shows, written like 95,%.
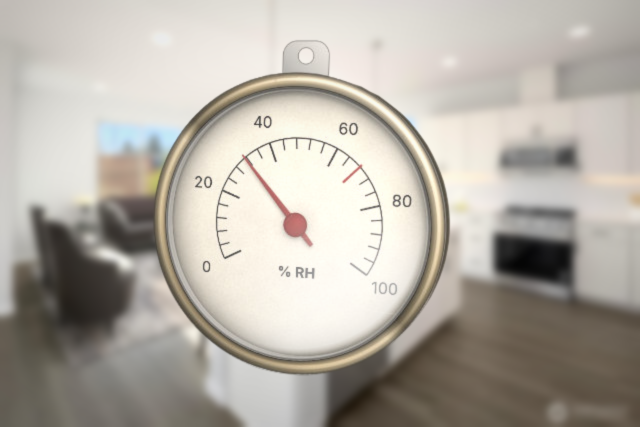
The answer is 32,%
